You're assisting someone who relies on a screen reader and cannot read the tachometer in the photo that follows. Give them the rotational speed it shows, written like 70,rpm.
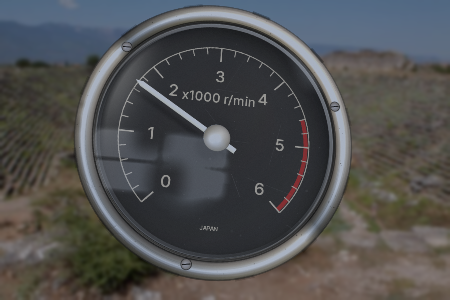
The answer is 1700,rpm
